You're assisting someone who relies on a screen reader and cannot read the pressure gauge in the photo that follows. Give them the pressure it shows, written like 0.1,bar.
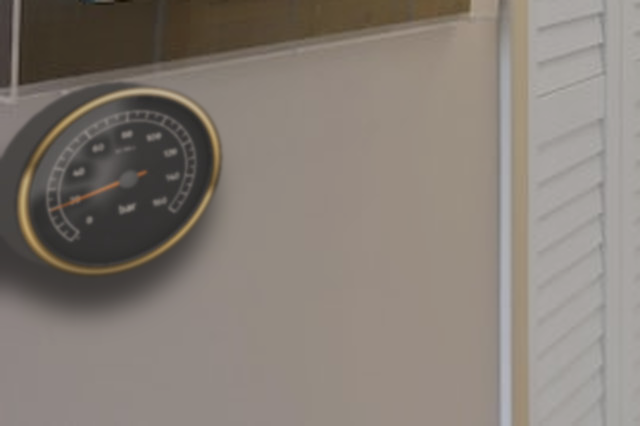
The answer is 20,bar
